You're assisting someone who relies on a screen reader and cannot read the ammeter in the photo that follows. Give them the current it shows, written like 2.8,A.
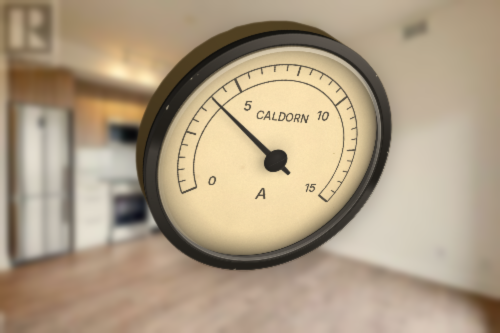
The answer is 4,A
